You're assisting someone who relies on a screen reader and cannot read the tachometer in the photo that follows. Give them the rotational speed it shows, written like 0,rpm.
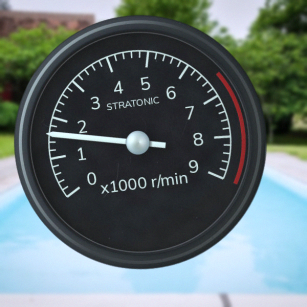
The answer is 1600,rpm
